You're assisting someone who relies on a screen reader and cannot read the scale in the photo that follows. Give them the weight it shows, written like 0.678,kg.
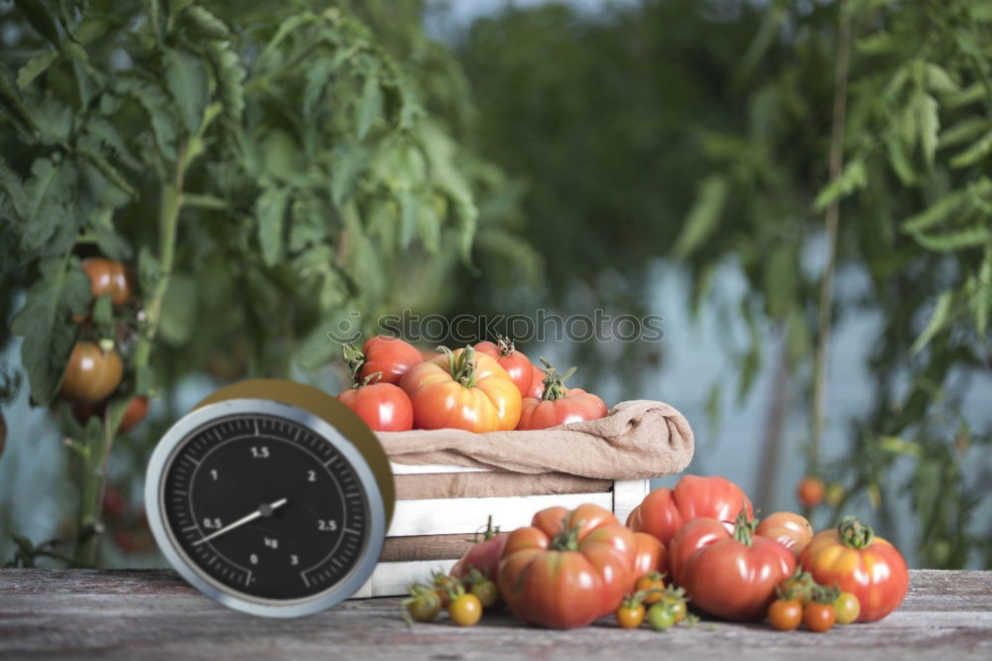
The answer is 0.4,kg
